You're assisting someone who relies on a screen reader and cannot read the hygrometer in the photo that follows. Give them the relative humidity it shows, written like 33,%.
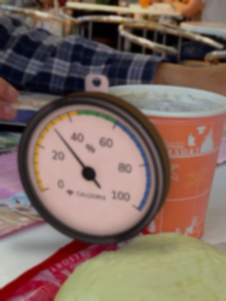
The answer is 32,%
